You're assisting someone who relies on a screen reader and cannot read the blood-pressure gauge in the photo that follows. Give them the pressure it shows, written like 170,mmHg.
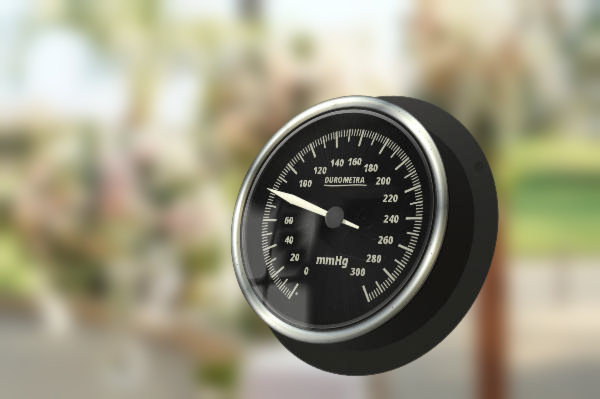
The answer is 80,mmHg
